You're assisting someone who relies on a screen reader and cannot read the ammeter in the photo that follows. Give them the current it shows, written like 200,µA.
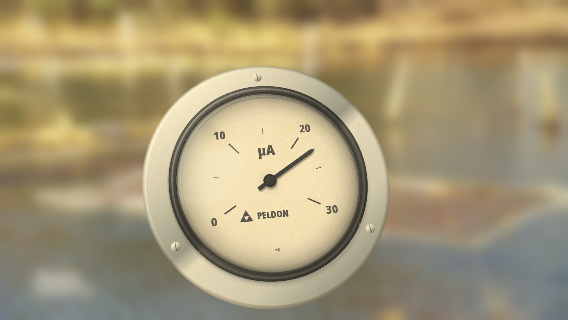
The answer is 22.5,µA
